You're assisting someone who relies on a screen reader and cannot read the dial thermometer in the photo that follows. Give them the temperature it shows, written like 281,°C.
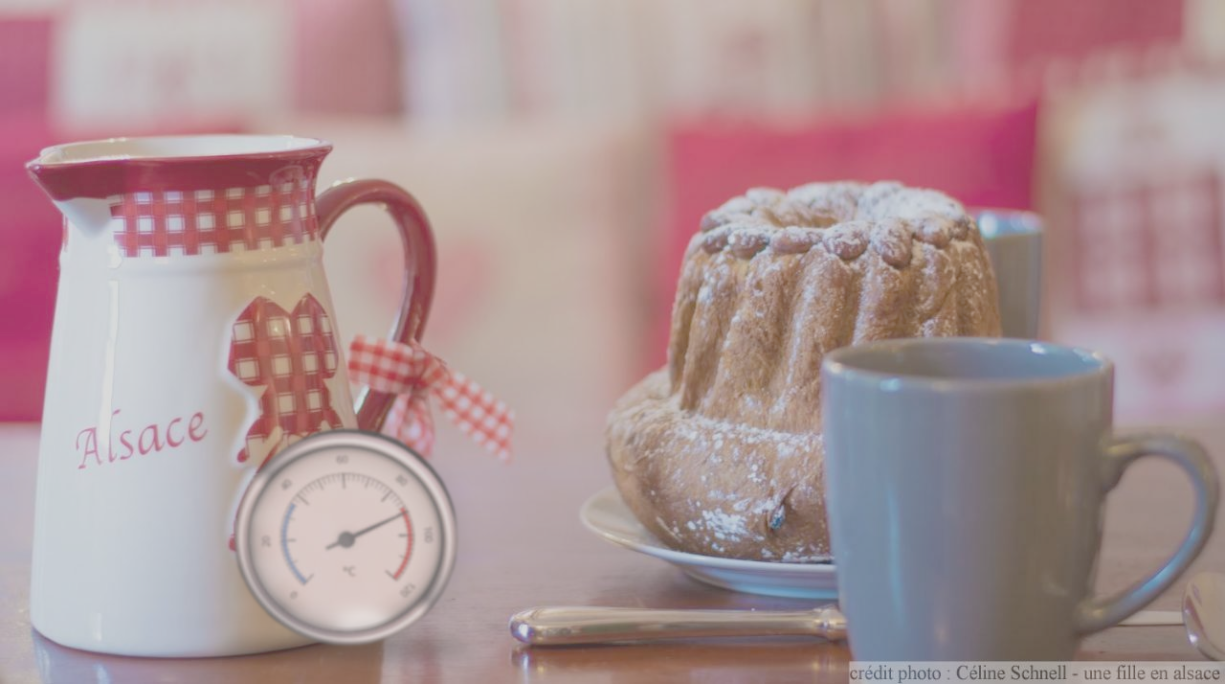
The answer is 90,°C
